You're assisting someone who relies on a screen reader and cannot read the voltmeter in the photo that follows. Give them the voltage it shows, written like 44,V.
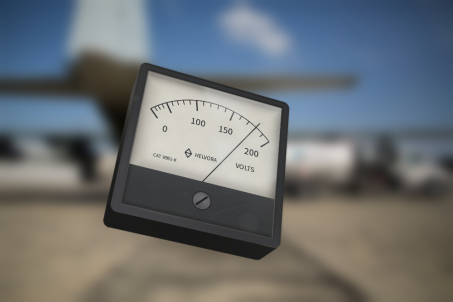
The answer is 180,V
